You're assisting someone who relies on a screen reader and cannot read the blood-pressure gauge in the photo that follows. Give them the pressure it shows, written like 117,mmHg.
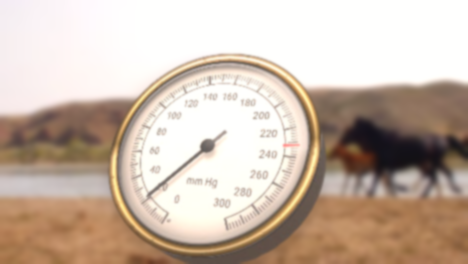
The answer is 20,mmHg
